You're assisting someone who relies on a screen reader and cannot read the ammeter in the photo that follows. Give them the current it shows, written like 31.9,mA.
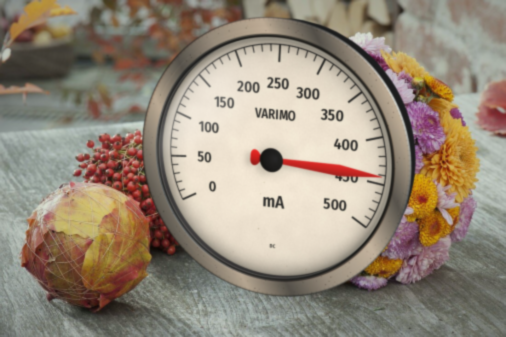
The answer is 440,mA
